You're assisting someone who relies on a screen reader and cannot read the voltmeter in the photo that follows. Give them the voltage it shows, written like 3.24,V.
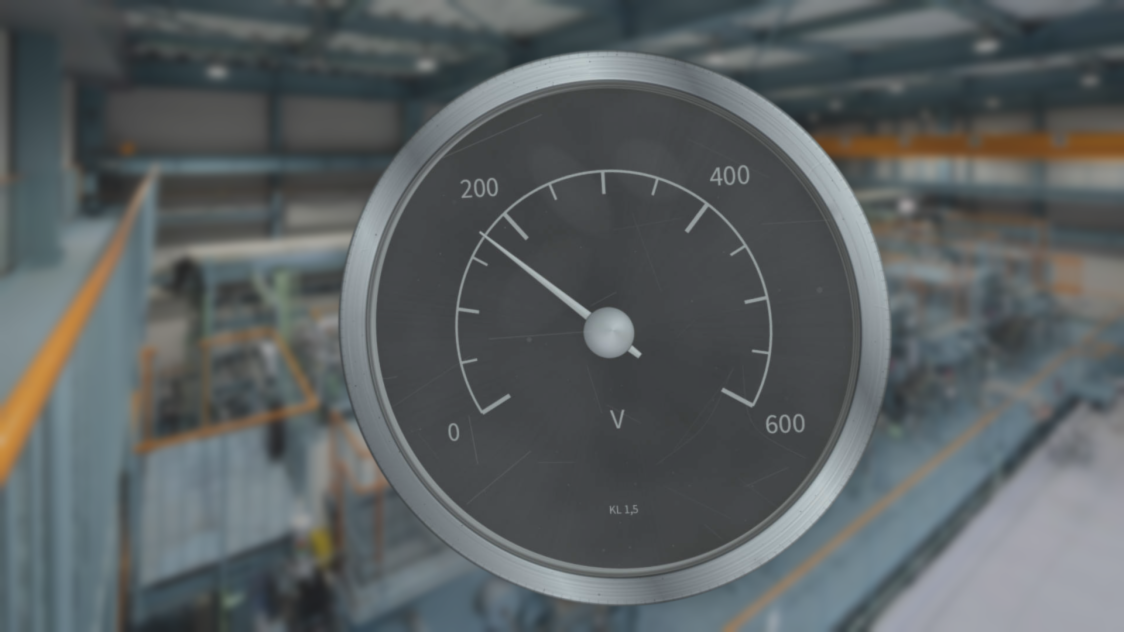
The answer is 175,V
